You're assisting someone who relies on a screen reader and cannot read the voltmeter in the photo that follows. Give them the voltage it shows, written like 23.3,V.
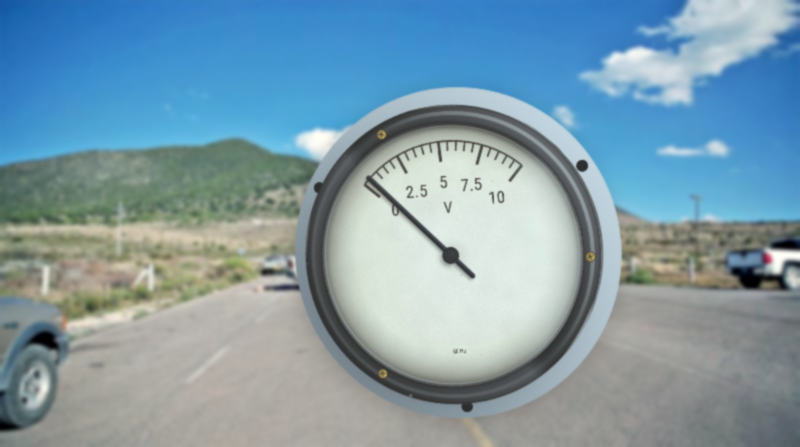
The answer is 0.5,V
